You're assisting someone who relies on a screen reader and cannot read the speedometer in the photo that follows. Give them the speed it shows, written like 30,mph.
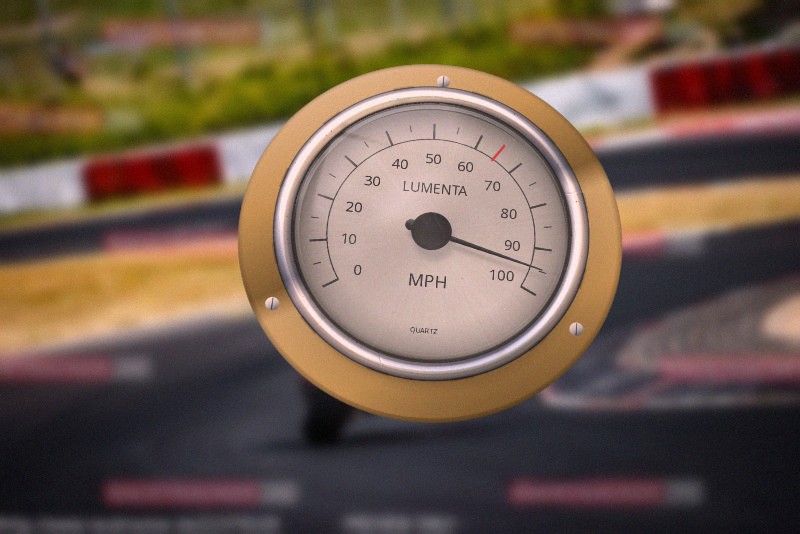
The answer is 95,mph
